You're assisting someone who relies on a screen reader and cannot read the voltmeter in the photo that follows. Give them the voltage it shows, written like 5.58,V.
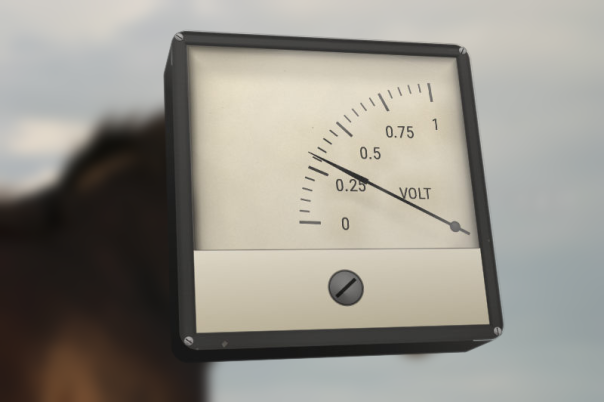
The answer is 0.3,V
